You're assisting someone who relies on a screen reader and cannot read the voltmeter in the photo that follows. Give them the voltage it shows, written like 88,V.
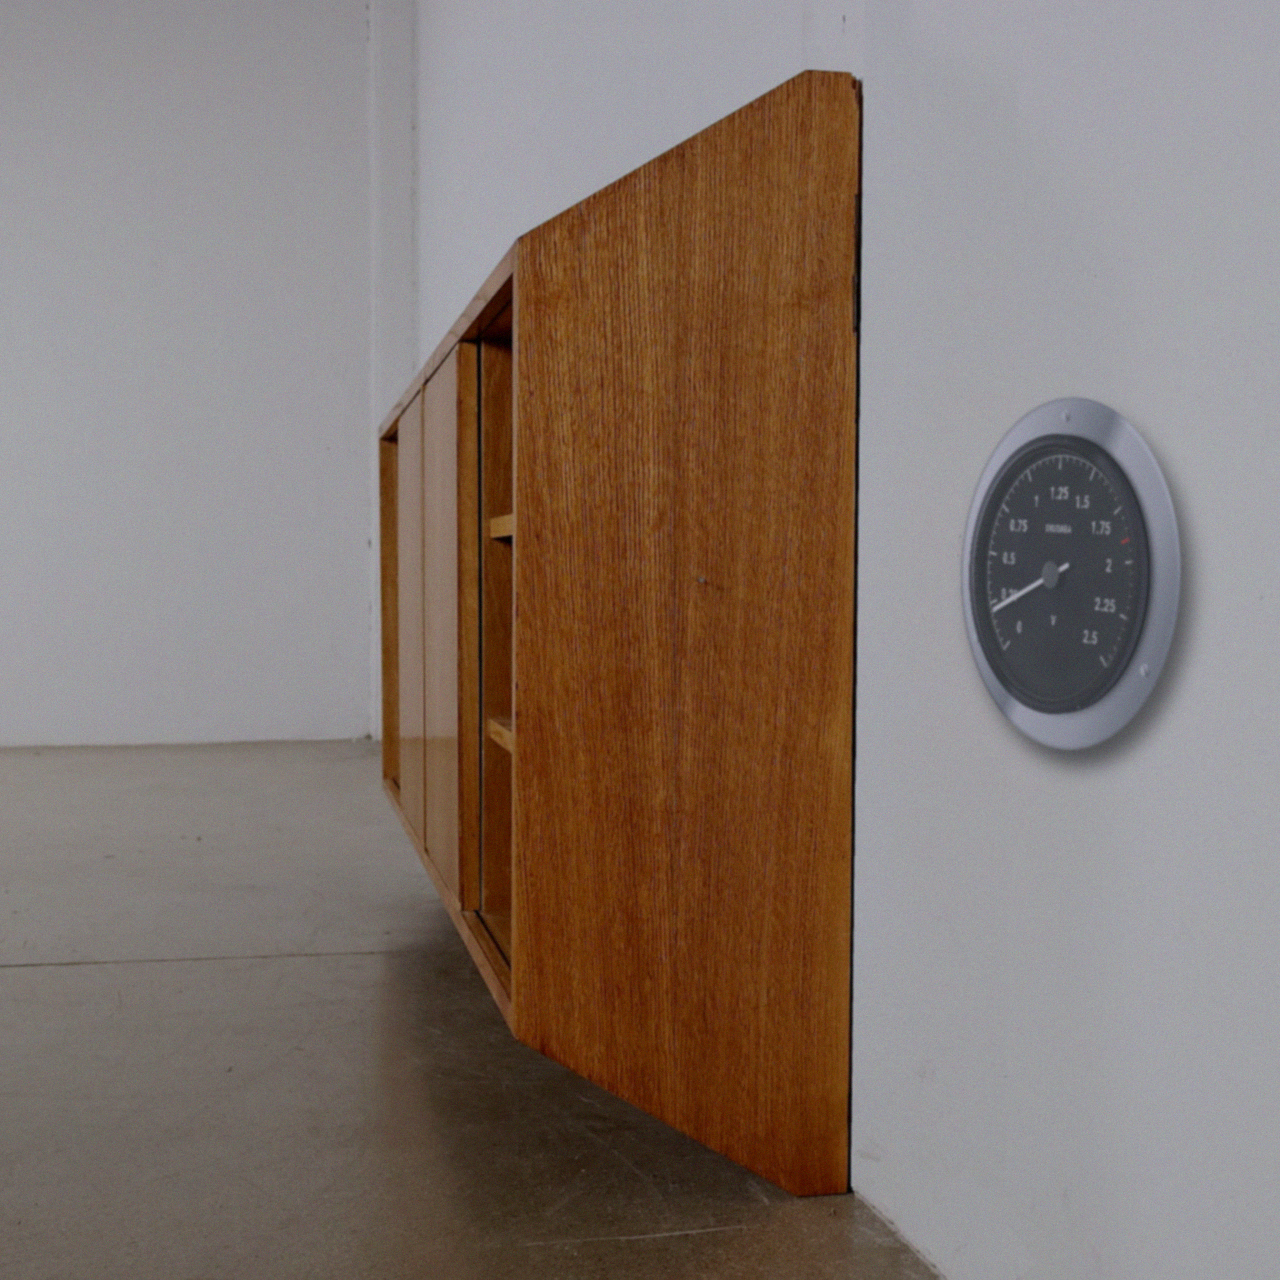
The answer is 0.2,V
